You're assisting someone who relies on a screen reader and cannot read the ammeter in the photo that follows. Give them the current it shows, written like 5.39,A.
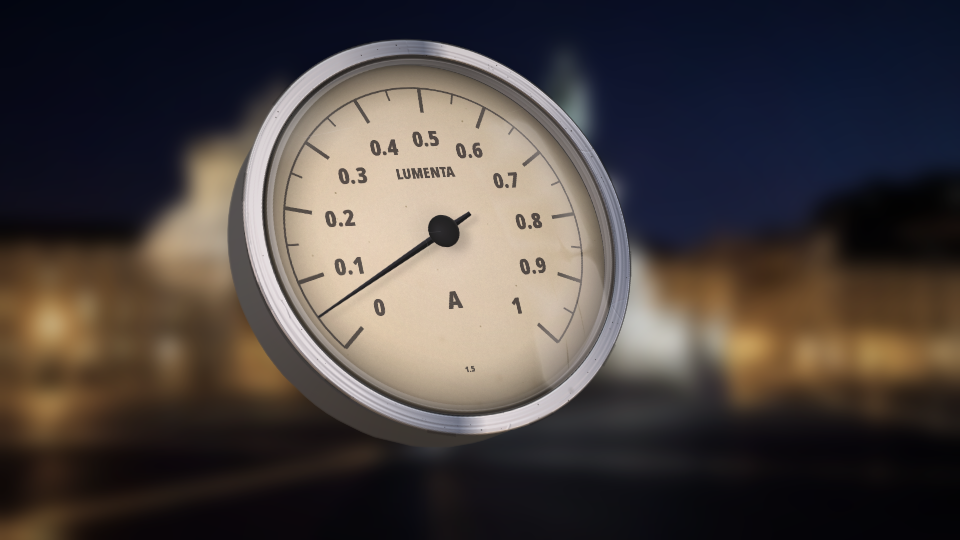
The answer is 0.05,A
